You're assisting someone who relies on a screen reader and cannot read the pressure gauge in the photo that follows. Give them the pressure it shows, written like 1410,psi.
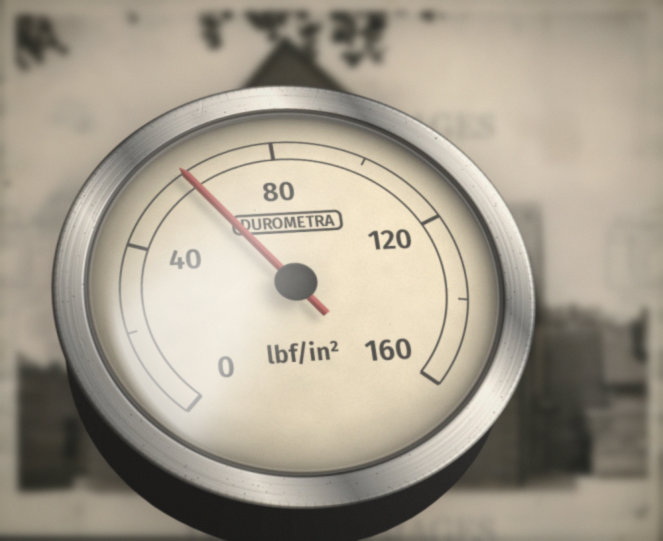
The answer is 60,psi
